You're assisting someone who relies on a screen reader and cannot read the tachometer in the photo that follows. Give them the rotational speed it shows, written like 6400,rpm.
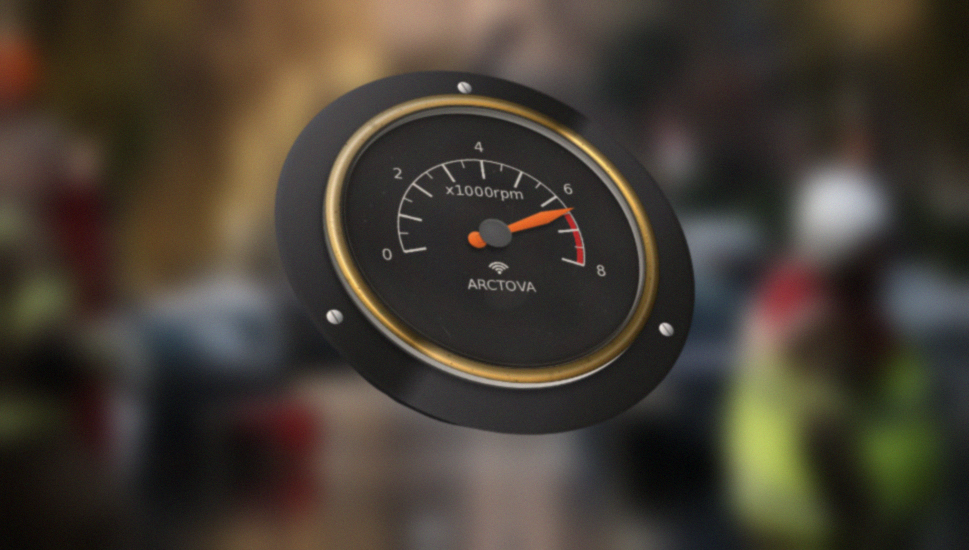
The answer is 6500,rpm
